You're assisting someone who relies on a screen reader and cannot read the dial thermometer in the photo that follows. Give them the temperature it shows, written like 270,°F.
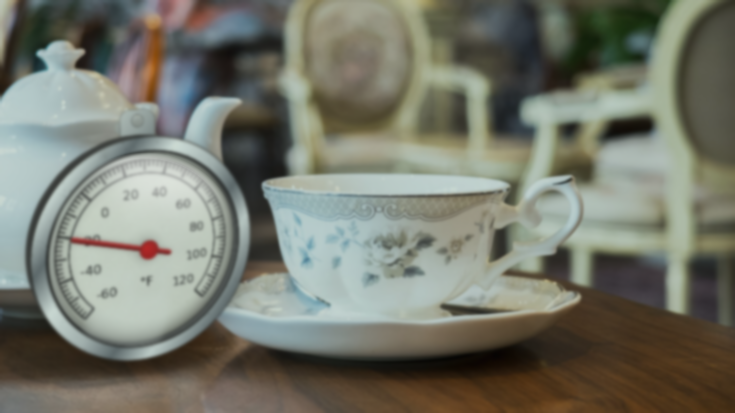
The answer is -20,°F
